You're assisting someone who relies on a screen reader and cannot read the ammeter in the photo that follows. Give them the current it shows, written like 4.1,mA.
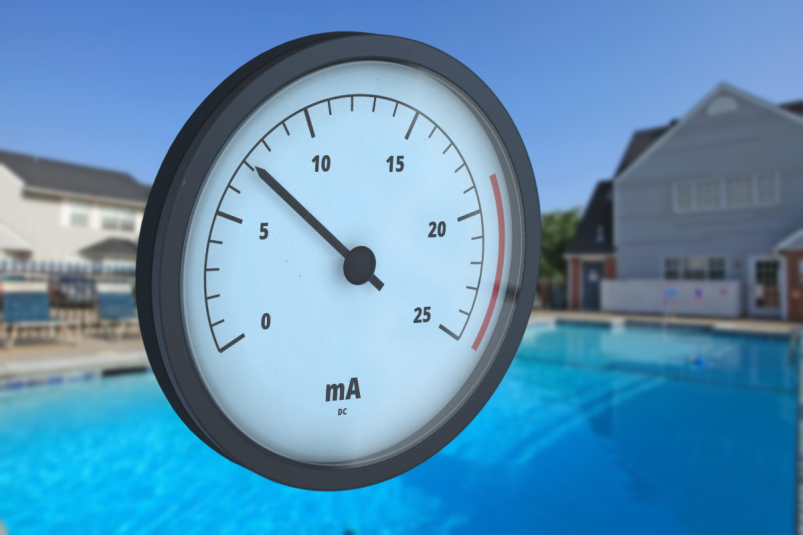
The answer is 7,mA
